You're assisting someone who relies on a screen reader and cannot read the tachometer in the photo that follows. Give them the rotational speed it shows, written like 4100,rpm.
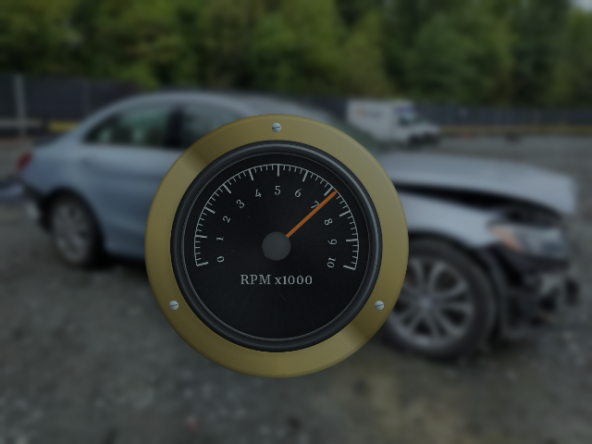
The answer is 7200,rpm
